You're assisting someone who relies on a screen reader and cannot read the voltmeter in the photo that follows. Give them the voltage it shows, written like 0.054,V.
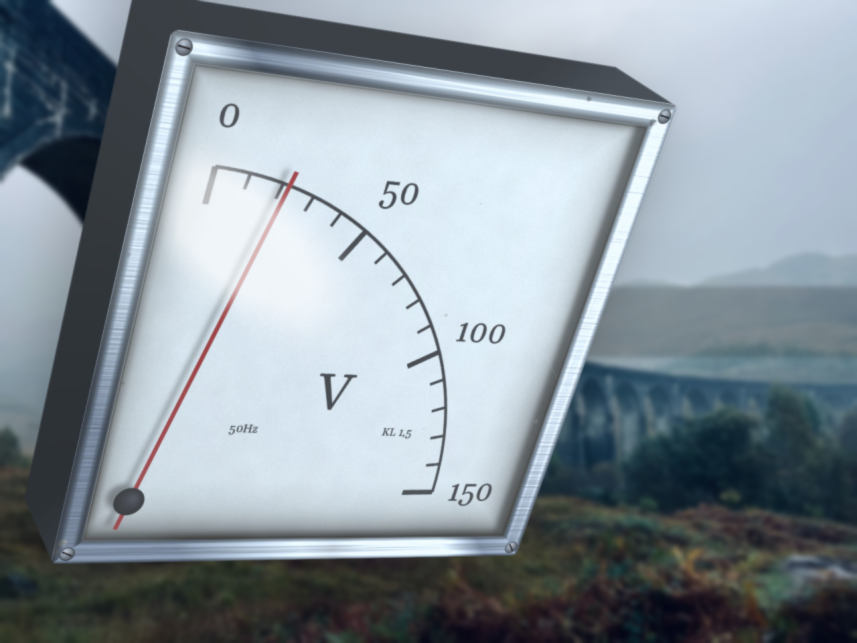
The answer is 20,V
